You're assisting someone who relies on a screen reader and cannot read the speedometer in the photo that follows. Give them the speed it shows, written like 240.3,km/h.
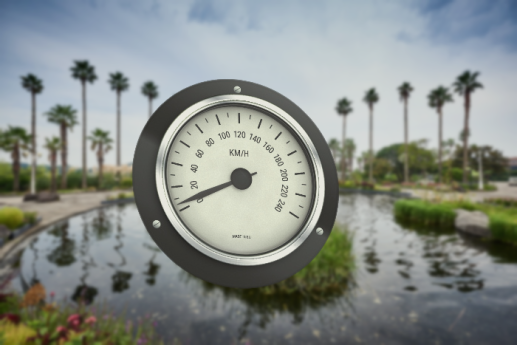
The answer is 5,km/h
